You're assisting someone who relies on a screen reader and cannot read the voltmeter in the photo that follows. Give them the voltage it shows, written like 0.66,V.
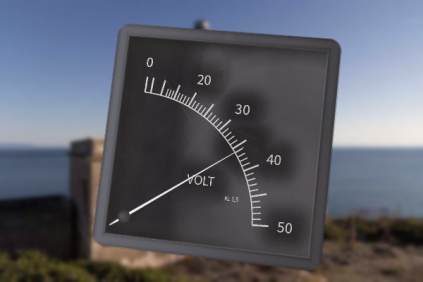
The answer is 36,V
